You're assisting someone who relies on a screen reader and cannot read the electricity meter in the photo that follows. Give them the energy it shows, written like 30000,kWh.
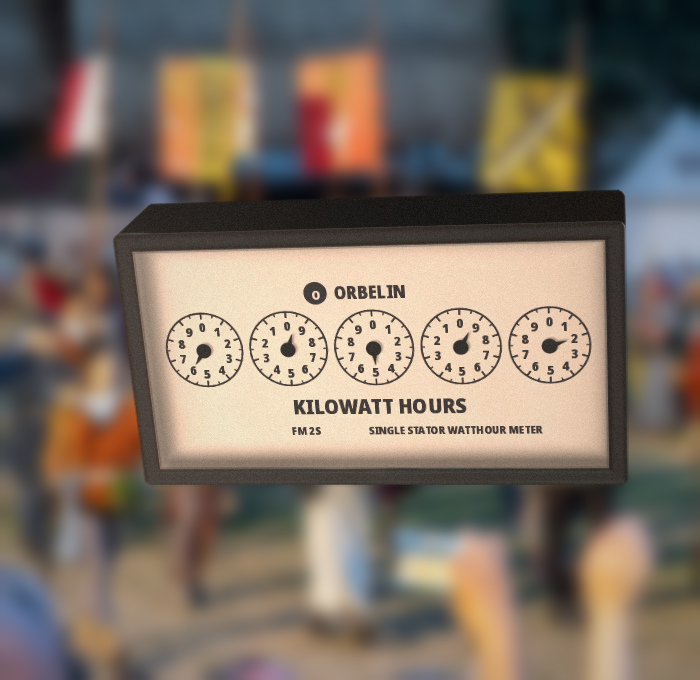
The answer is 59492,kWh
